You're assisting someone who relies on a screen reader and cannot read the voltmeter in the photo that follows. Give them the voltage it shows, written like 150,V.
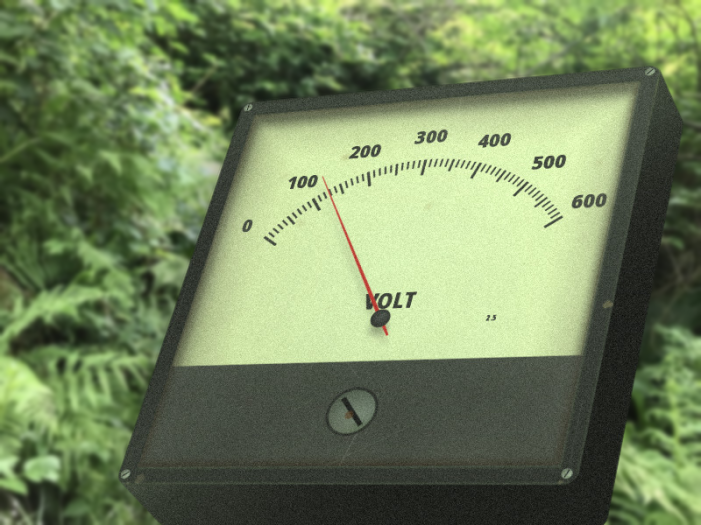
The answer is 130,V
